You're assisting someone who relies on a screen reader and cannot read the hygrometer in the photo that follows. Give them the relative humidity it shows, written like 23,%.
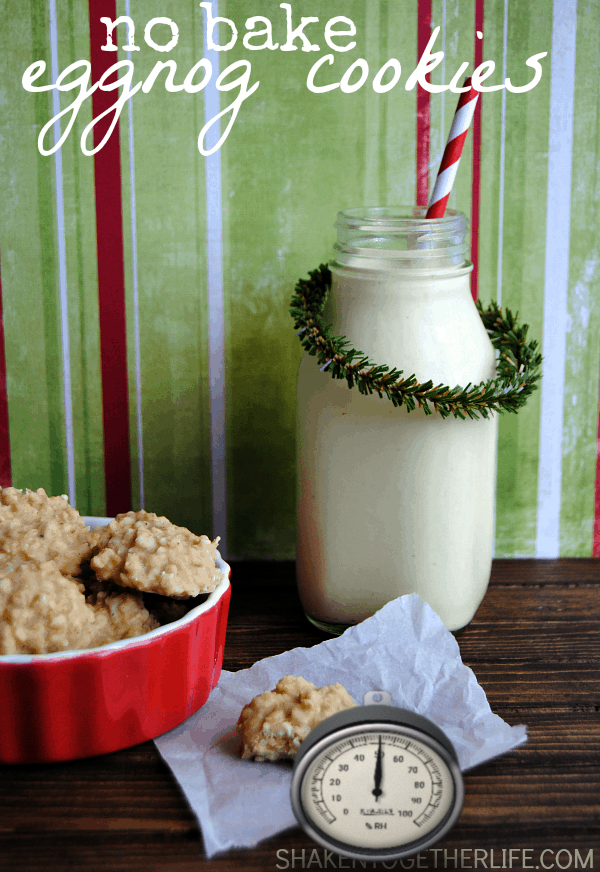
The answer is 50,%
